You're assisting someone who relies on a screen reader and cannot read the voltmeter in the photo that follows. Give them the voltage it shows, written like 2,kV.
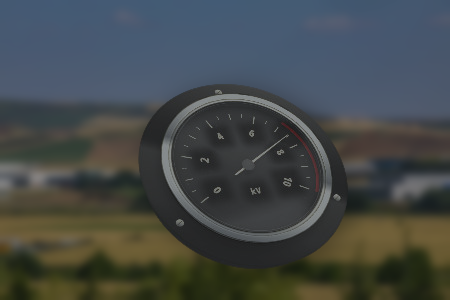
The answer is 7.5,kV
